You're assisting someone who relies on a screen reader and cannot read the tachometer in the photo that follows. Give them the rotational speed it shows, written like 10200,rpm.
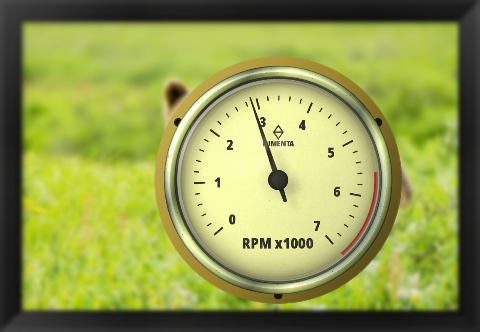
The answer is 2900,rpm
